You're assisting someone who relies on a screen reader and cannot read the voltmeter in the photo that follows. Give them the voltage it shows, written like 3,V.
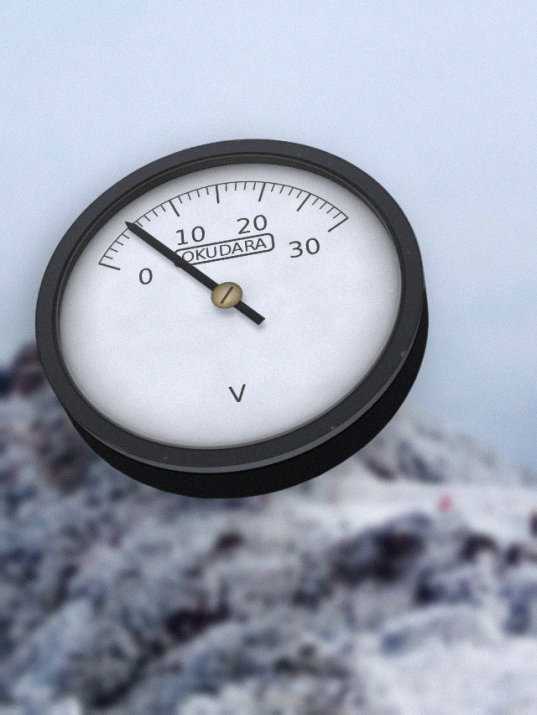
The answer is 5,V
